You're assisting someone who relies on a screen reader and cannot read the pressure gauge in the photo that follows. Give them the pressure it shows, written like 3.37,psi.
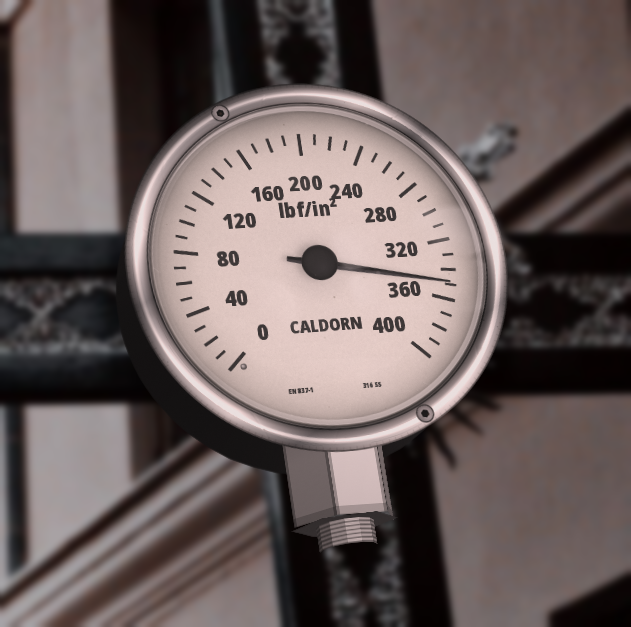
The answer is 350,psi
